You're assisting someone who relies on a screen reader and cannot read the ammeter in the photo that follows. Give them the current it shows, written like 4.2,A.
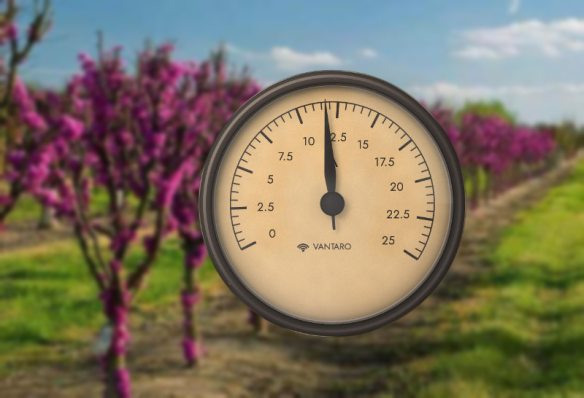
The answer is 11.75,A
